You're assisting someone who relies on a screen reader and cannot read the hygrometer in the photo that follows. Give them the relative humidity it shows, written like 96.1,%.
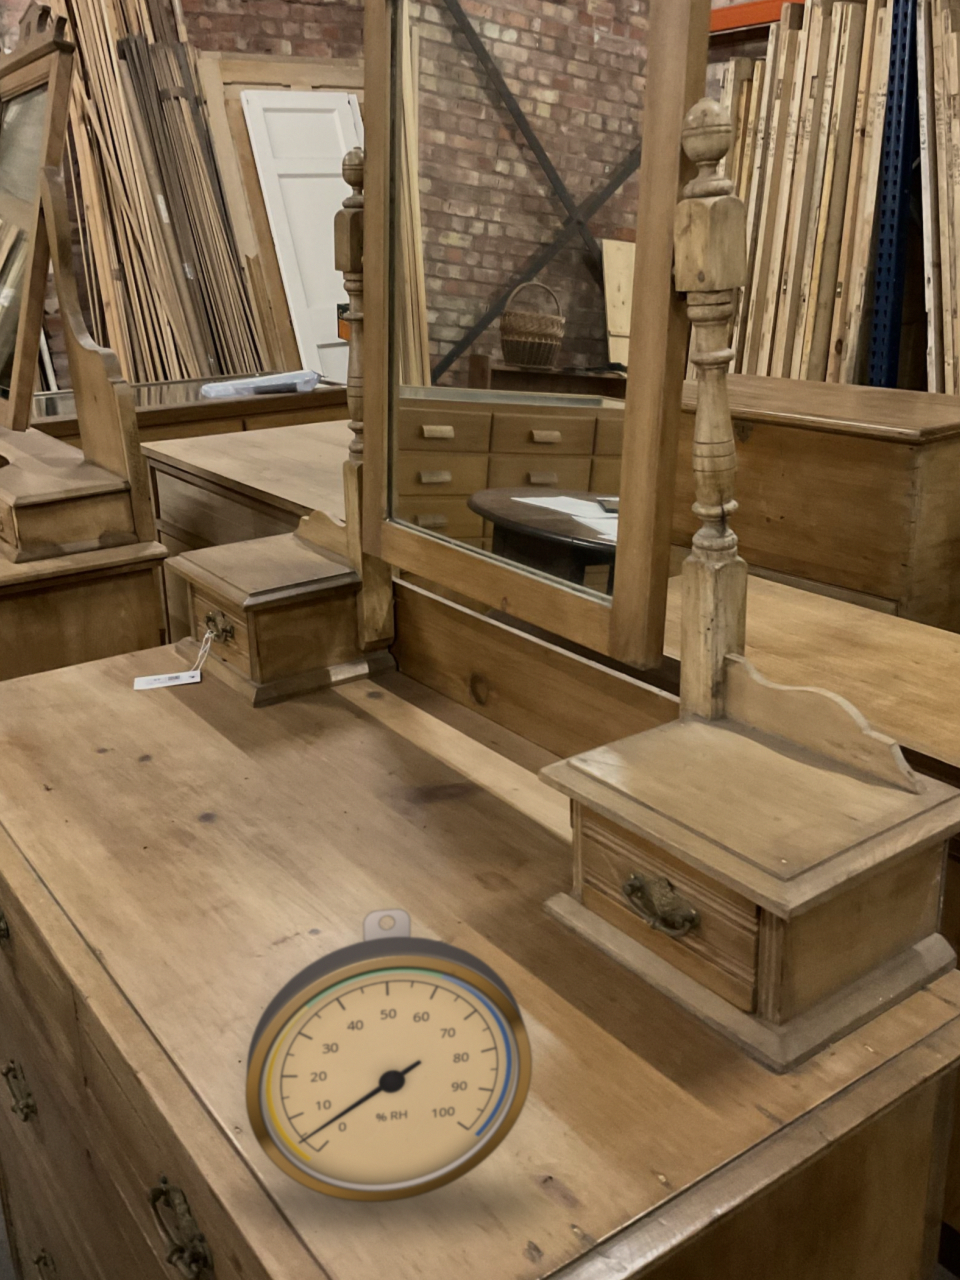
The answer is 5,%
